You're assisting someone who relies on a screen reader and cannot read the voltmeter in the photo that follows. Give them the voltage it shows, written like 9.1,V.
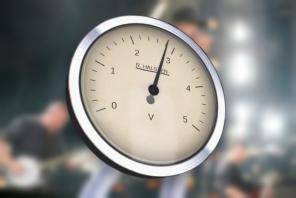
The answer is 2.8,V
